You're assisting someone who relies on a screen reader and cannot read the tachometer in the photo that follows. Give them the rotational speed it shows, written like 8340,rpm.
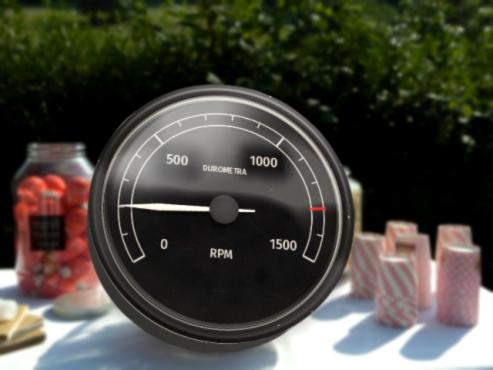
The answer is 200,rpm
